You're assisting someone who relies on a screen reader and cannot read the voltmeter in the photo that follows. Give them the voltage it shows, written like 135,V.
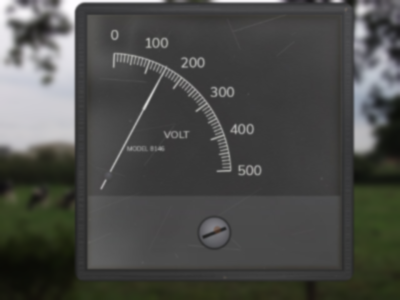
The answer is 150,V
